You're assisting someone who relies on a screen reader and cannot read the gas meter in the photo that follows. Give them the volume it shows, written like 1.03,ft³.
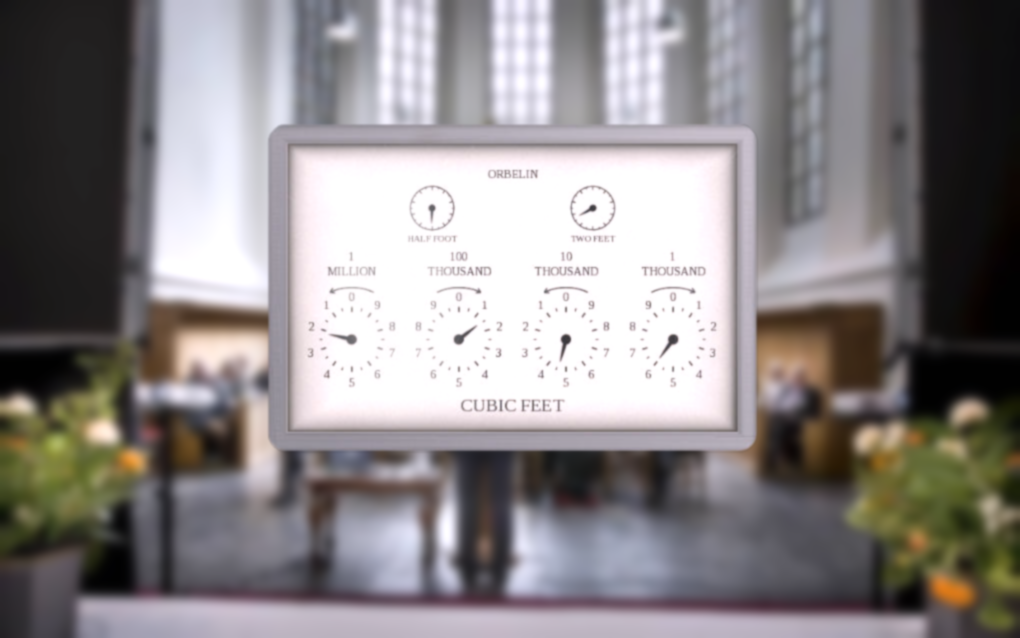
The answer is 214600,ft³
